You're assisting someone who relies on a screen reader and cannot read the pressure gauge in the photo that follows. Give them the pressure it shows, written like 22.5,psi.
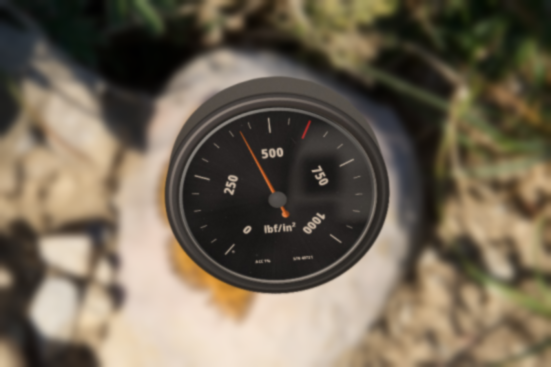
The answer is 425,psi
